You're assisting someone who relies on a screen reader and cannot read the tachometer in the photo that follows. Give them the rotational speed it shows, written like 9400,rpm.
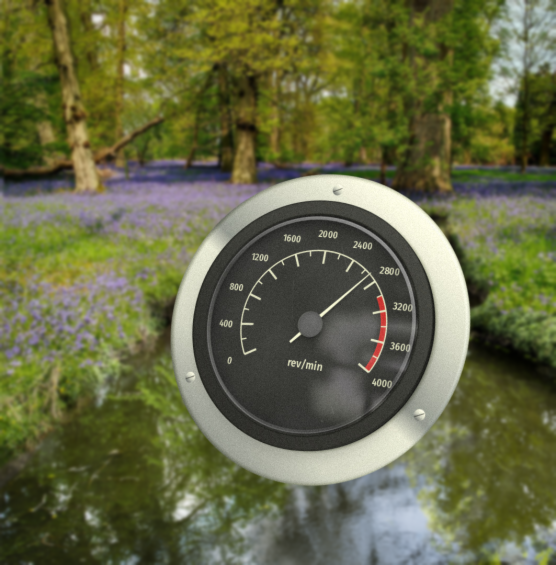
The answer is 2700,rpm
